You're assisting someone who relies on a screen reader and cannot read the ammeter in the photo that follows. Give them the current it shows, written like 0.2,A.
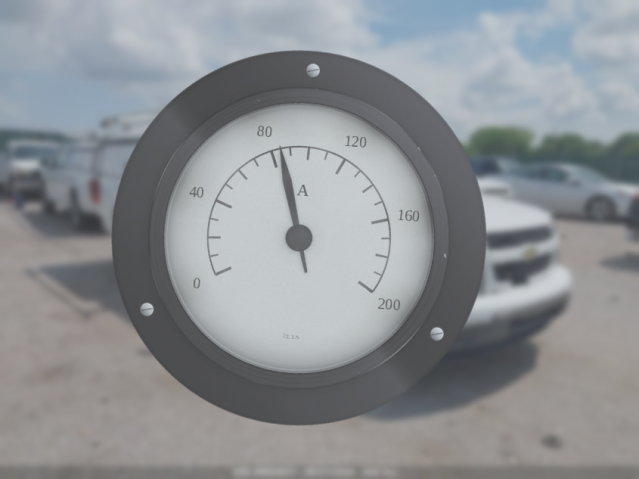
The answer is 85,A
